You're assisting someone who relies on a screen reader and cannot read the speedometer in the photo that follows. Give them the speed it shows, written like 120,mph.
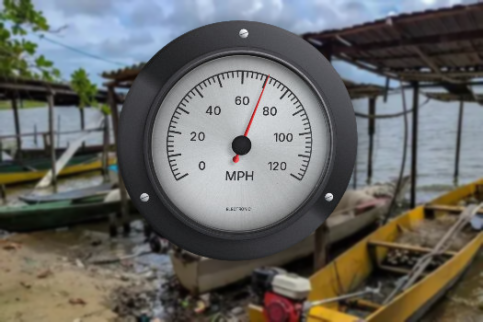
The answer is 70,mph
